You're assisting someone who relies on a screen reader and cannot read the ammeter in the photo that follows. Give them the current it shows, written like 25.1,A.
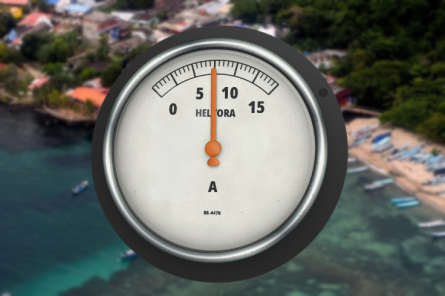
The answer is 7.5,A
